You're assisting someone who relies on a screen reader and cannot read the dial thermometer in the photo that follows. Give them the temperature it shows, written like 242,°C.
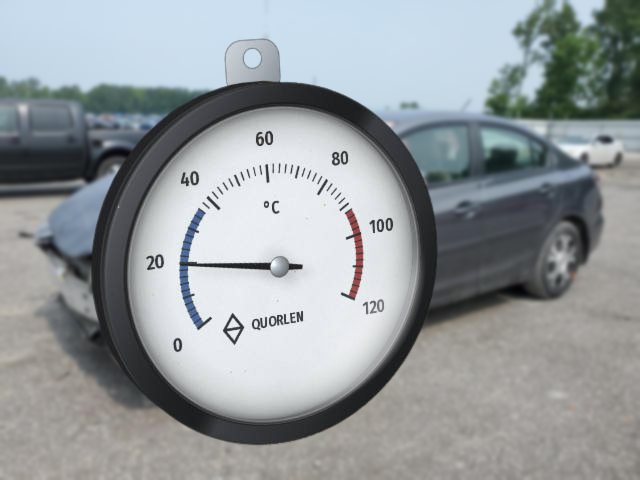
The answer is 20,°C
